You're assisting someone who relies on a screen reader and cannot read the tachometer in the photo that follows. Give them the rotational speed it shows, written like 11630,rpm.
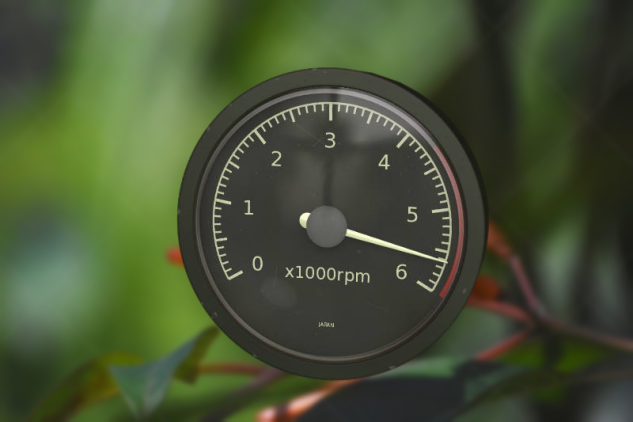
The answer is 5600,rpm
